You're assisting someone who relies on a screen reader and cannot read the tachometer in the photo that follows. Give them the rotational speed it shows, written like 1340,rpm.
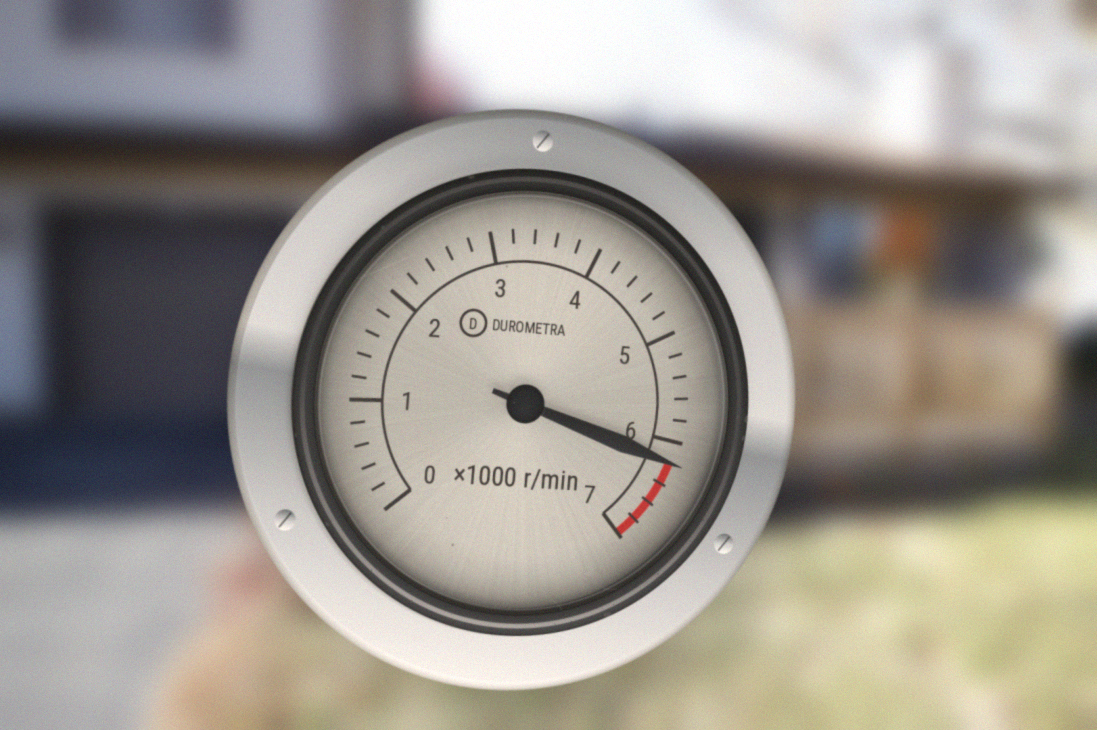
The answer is 6200,rpm
